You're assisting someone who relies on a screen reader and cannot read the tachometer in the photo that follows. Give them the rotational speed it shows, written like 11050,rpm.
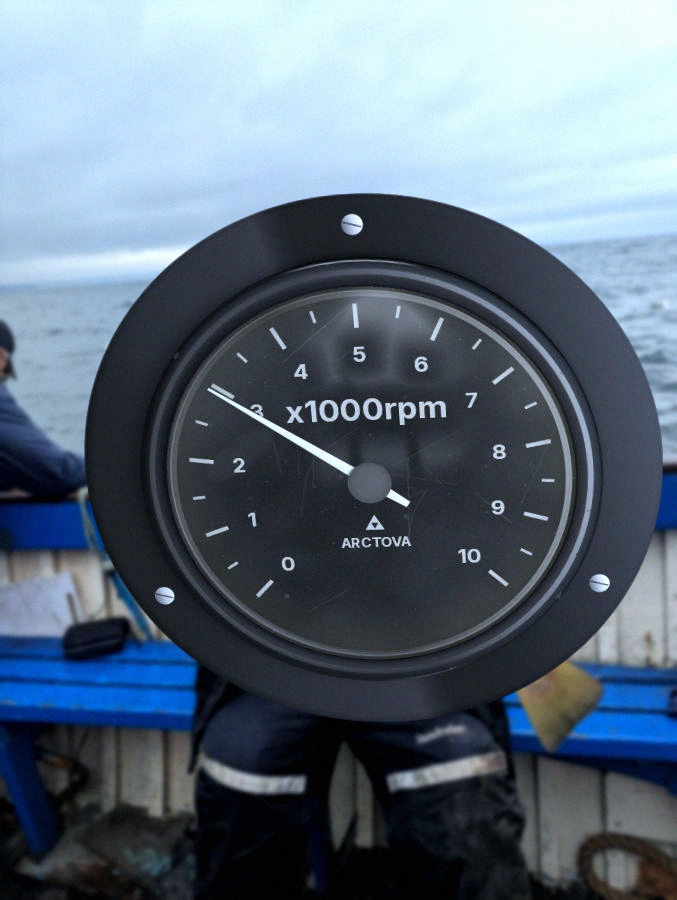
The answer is 3000,rpm
